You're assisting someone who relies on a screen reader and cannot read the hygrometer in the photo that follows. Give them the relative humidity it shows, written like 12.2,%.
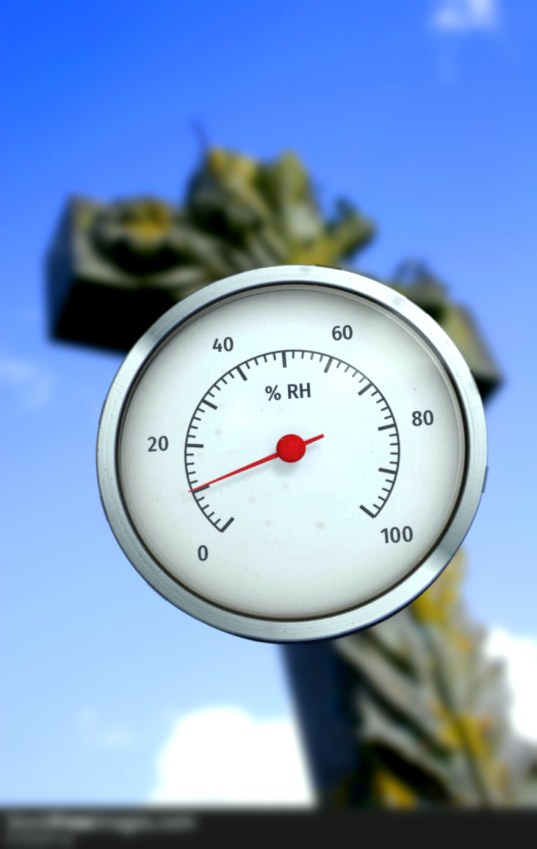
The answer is 10,%
